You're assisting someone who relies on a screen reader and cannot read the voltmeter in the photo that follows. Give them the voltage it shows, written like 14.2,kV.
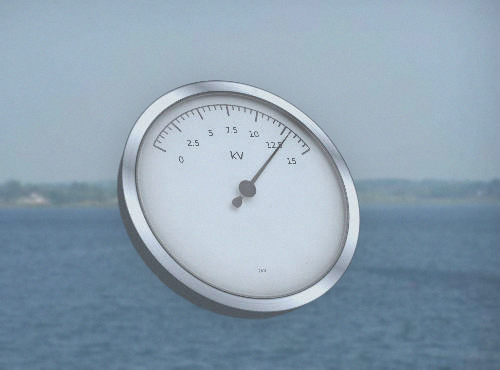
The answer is 13,kV
